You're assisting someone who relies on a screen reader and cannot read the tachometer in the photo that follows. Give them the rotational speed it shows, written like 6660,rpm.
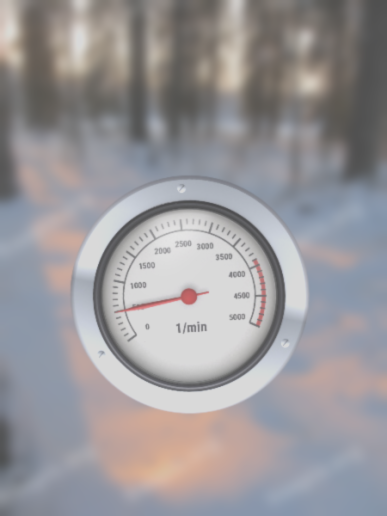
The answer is 500,rpm
